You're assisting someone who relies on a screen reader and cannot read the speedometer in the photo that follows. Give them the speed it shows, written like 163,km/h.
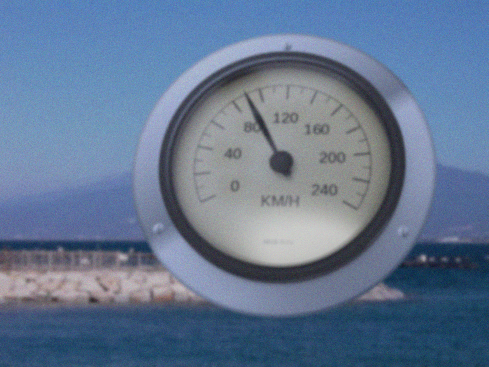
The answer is 90,km/h
